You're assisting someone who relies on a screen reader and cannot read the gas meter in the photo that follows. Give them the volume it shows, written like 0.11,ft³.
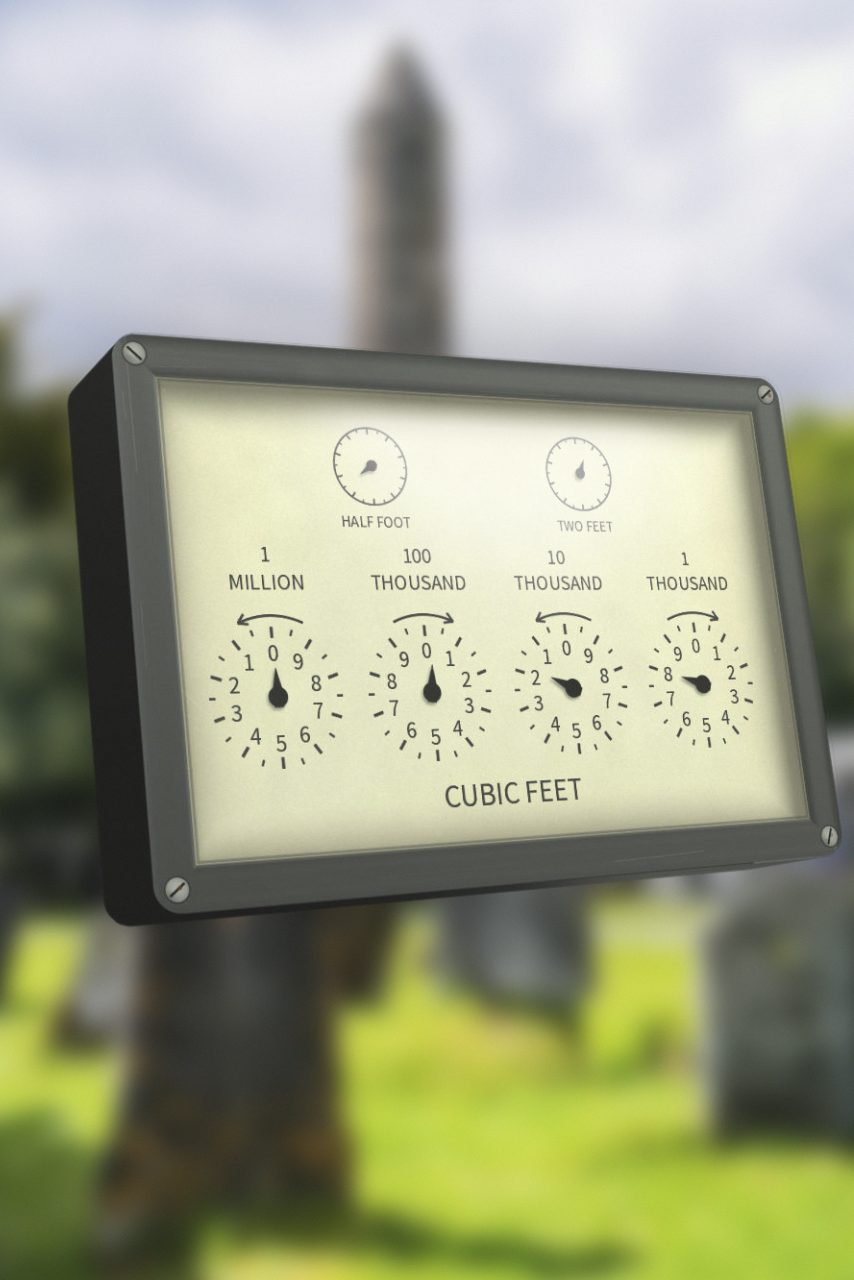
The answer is 1800,ft³
